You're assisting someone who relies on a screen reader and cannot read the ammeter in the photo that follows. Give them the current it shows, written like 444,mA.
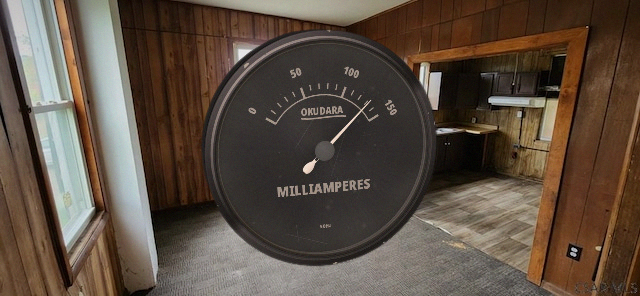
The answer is 130,mA
